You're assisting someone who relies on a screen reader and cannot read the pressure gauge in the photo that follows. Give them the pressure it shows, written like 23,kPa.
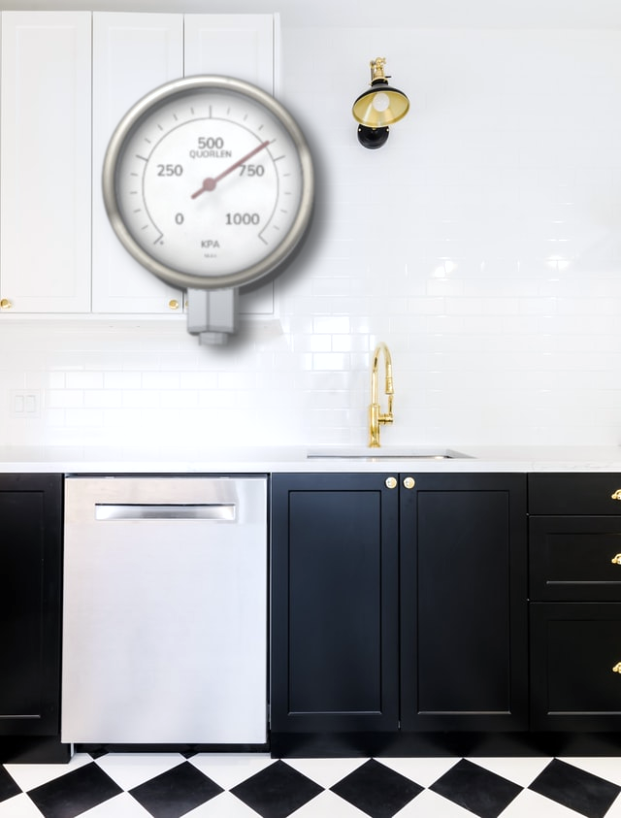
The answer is 700,kPa
